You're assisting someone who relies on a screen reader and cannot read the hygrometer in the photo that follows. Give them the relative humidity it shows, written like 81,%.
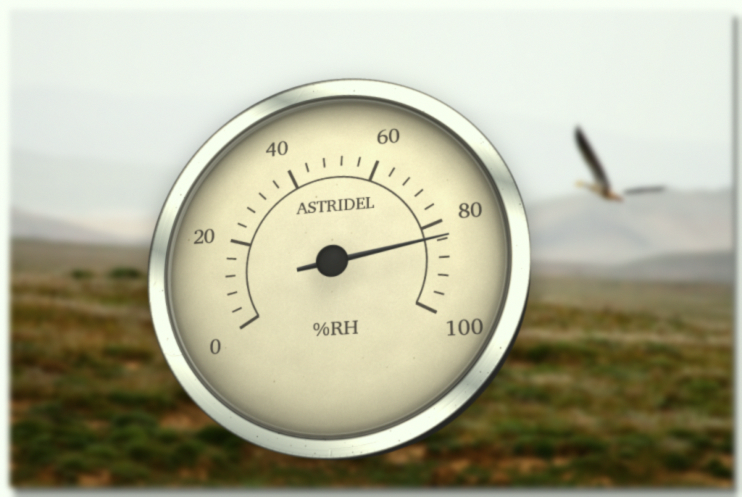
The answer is 84,%
